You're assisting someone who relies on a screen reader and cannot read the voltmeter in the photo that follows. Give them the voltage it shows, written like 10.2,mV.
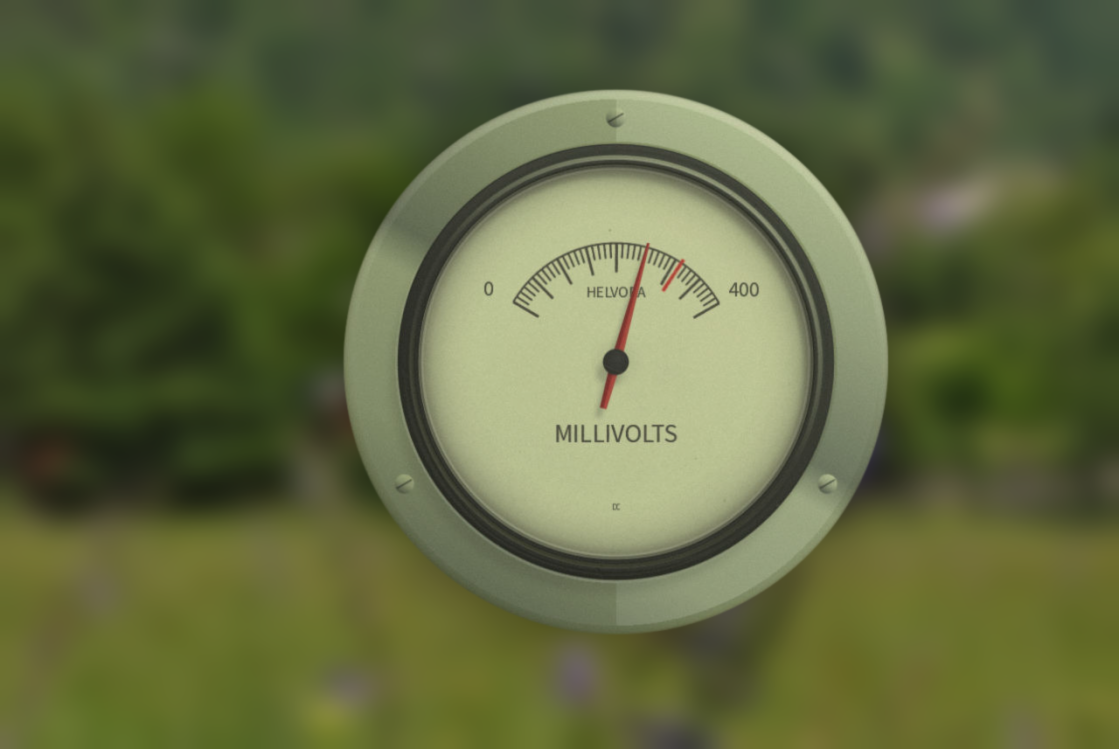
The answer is 250,mV
